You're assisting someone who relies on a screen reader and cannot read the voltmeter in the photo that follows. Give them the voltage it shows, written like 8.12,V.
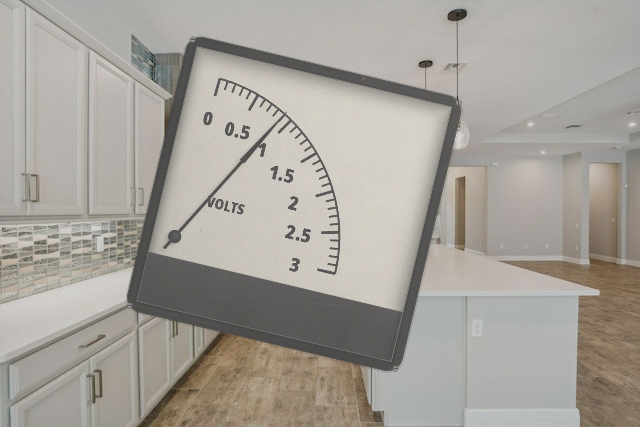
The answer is 0.9,V
